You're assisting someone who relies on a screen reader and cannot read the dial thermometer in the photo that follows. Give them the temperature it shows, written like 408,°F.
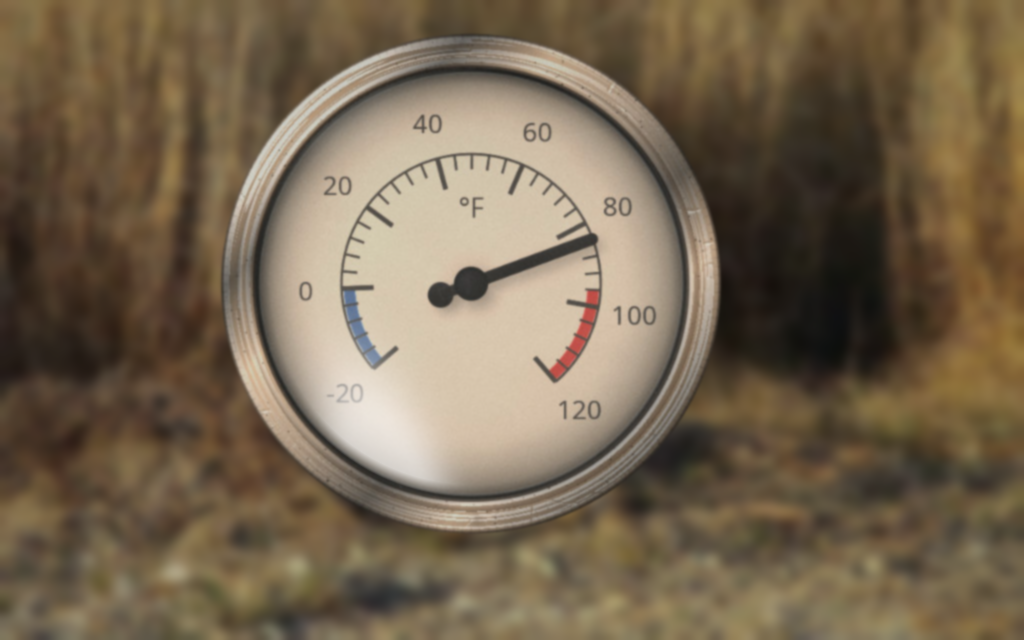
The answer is 84,°F
